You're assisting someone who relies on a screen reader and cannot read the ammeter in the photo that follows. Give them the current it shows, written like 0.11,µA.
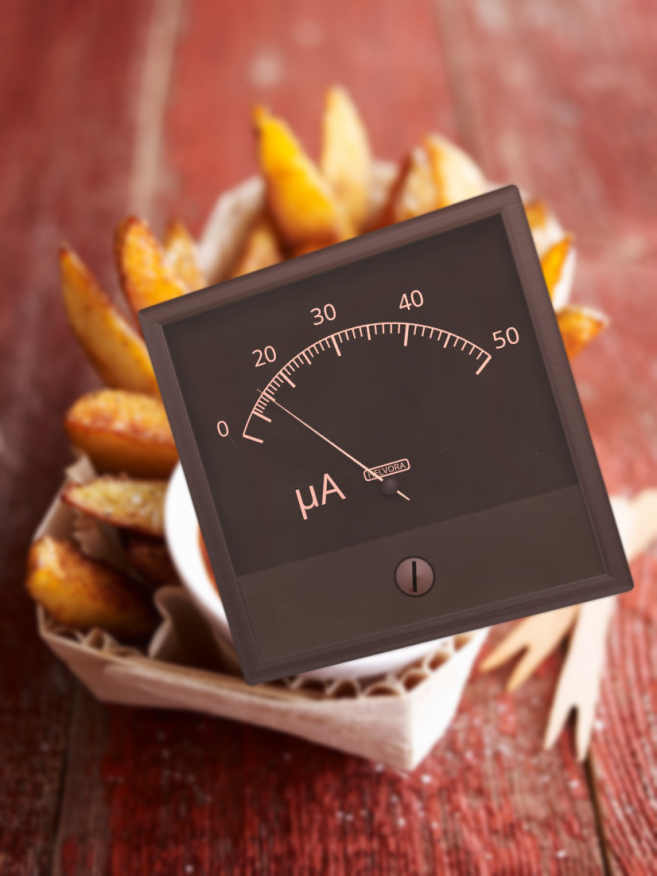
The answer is 15,µA
